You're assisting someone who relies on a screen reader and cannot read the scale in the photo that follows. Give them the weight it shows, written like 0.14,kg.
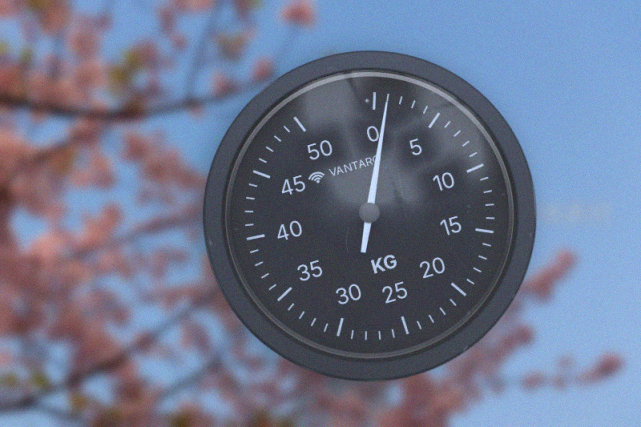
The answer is 1,kg
